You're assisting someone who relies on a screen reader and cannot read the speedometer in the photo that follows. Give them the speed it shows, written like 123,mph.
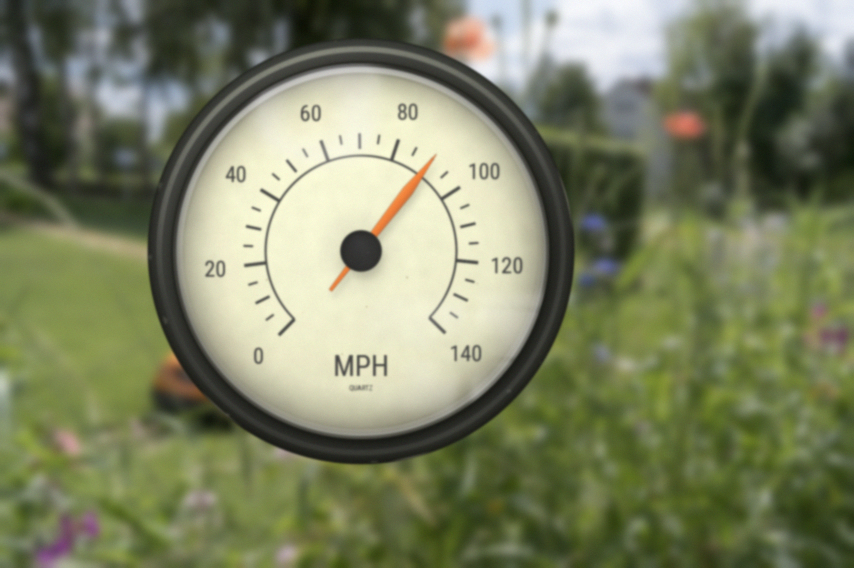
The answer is 90,mph
